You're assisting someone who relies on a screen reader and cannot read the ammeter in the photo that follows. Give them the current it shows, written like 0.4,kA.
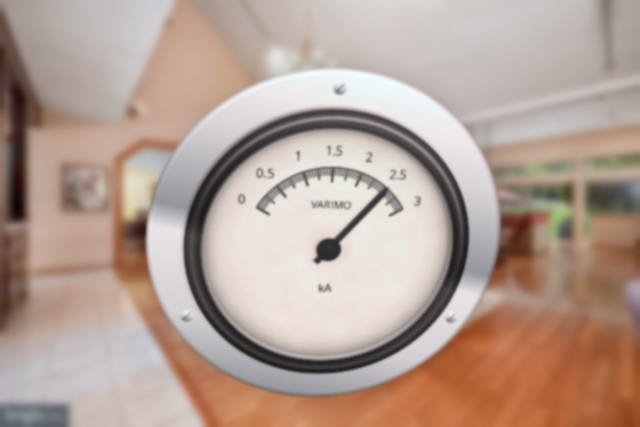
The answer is 2.5,kA
